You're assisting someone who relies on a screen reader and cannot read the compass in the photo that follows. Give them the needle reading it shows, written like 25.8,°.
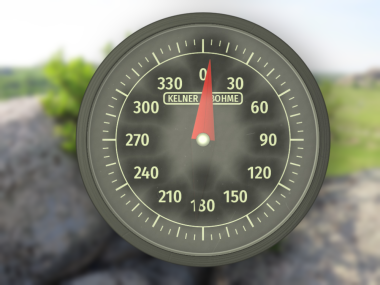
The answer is 5,°
